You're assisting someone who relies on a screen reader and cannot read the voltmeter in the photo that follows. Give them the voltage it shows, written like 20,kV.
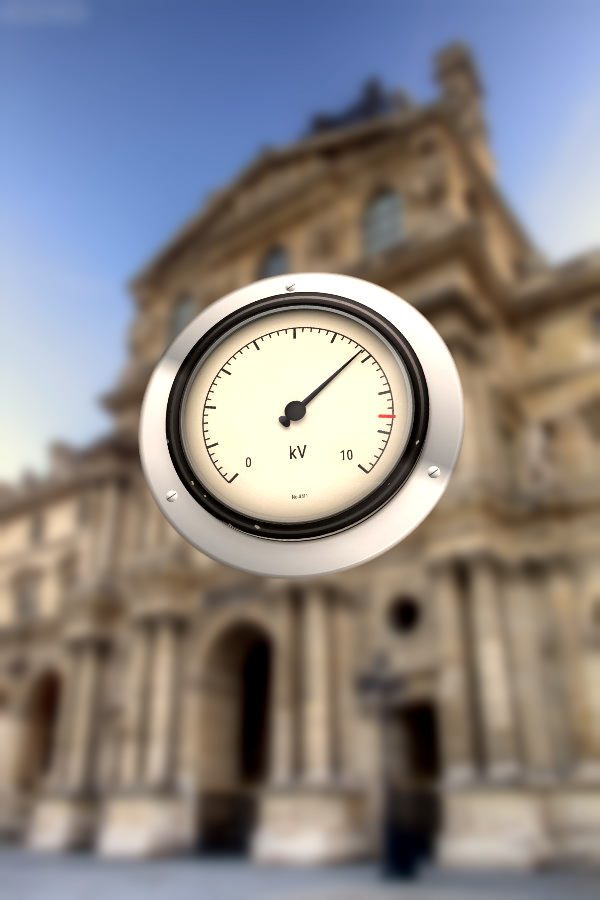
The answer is 6.8,kV
